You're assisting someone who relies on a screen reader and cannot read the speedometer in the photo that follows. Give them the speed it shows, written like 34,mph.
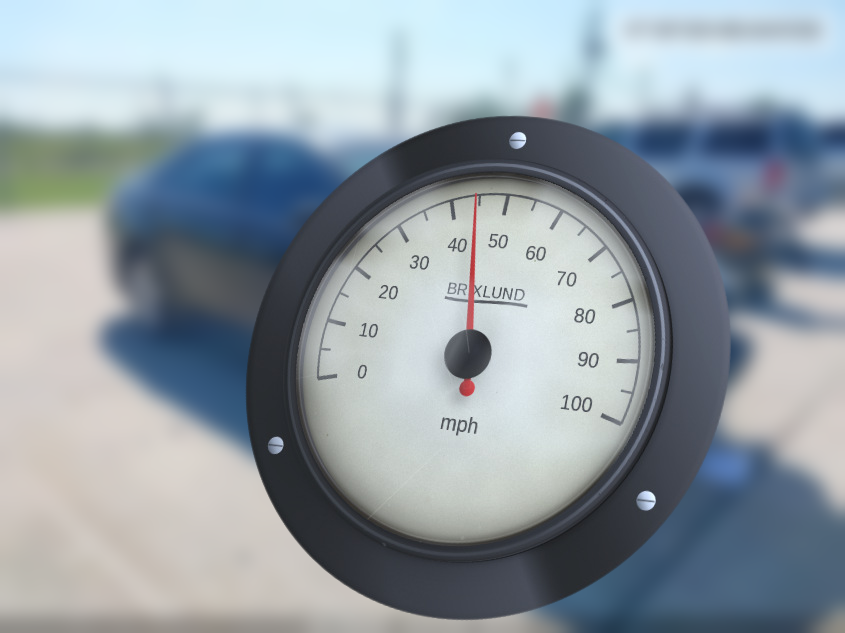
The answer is 45,mph
